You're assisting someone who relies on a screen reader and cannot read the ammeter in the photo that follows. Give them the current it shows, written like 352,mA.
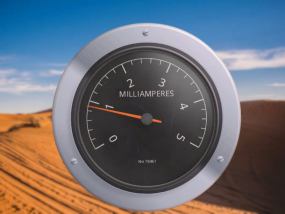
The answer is 0.9,mA
